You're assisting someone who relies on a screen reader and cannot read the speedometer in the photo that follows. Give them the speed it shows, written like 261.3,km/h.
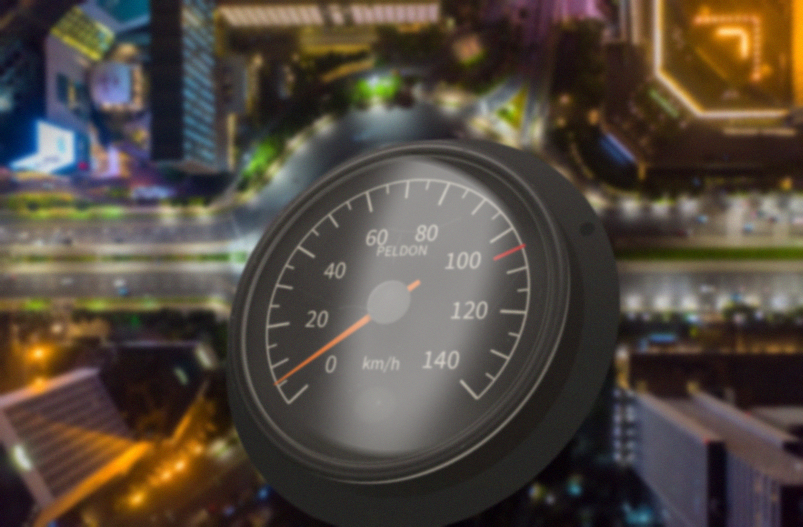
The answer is 5,km/h
